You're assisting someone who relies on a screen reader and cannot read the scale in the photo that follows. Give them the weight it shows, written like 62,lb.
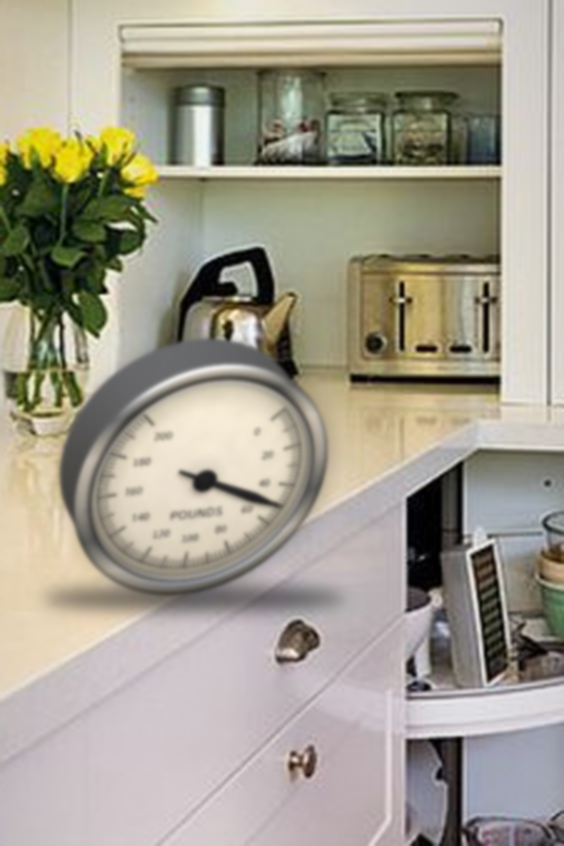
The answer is 50,lb
